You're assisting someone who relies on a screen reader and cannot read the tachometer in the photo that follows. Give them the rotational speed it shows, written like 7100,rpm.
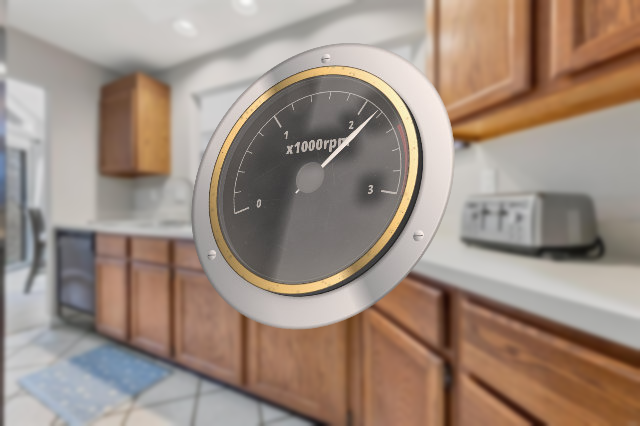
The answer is 2200,rpm
